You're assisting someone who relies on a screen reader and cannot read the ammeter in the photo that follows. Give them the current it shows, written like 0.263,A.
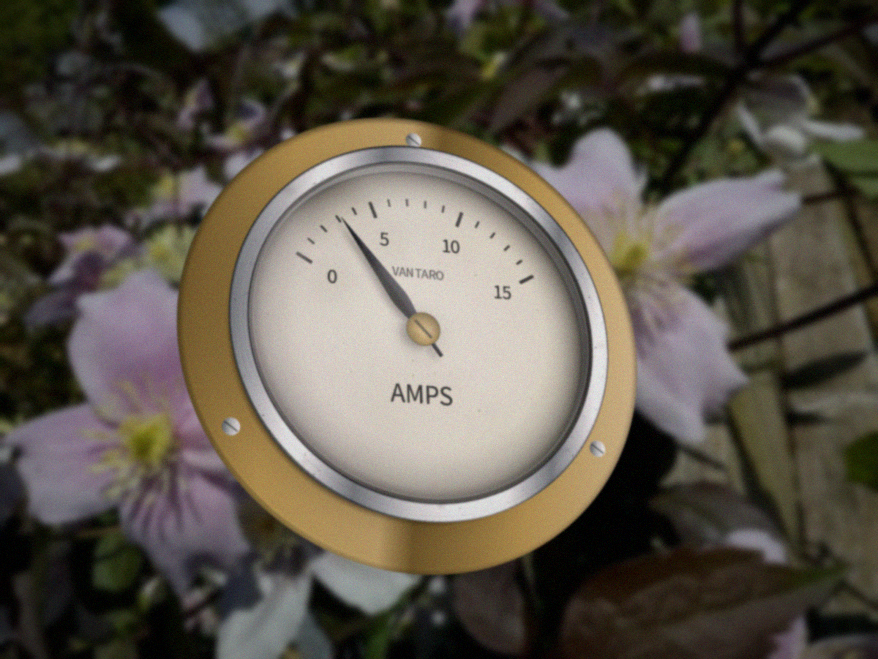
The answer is 3,A
